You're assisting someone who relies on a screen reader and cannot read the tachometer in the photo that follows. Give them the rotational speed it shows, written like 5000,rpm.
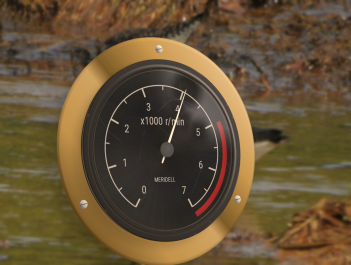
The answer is 4000,rpm
